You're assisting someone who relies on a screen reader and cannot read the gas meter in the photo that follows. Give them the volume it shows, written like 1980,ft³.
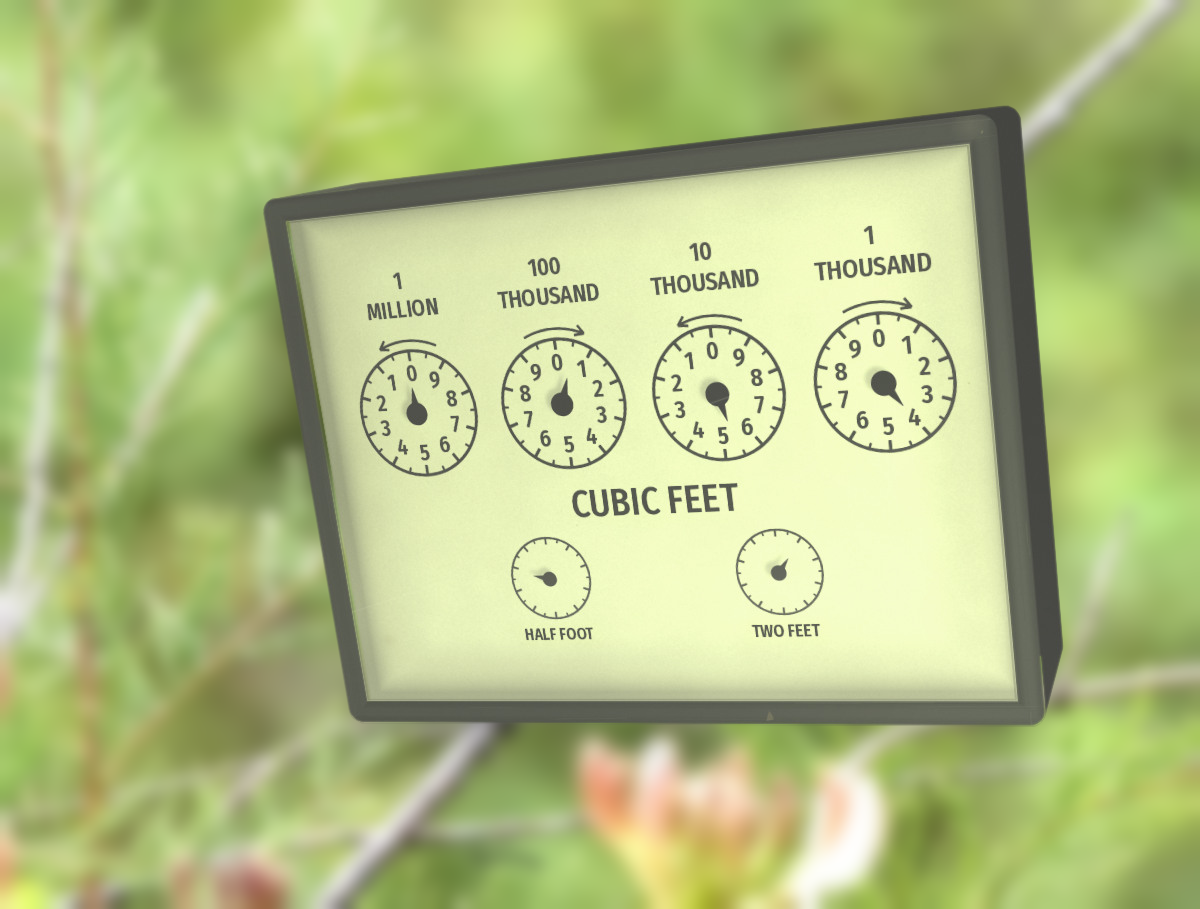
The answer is 5400,ft³
